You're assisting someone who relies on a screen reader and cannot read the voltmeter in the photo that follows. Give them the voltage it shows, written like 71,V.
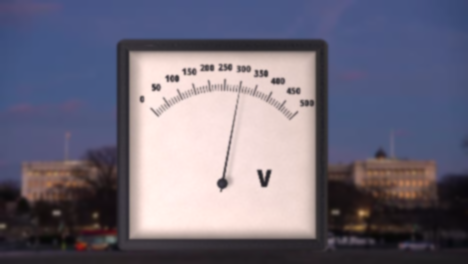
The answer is 300,V
